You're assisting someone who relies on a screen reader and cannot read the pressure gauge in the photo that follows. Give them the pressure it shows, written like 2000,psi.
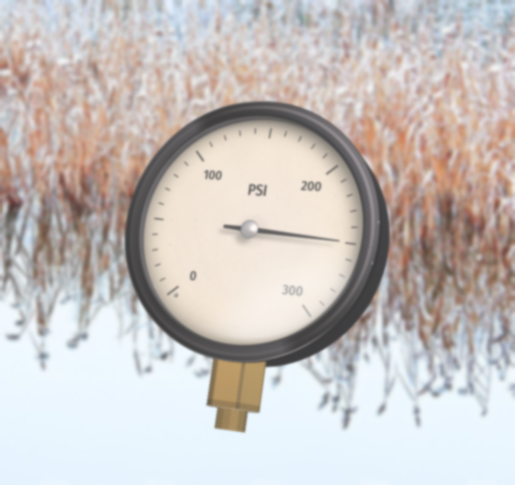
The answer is 250,psi
